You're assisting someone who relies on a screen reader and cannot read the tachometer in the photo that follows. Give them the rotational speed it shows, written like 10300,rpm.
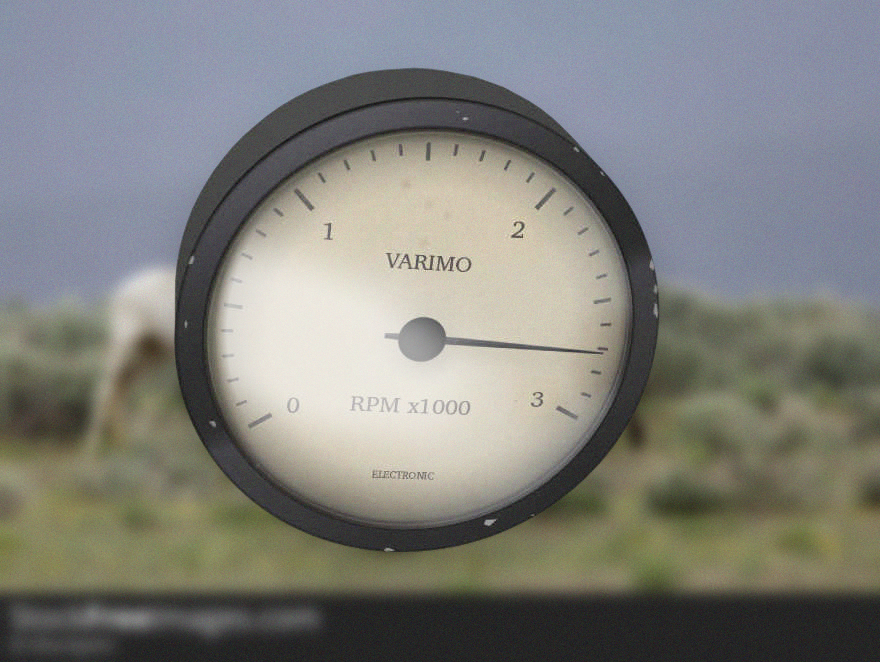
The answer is 2700,rpm
